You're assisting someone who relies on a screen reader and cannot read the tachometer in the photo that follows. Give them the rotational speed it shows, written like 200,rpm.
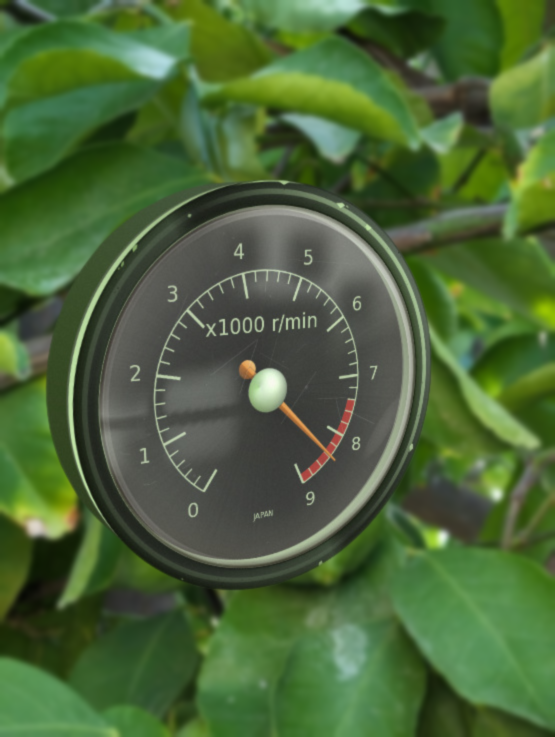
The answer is 8400,rpm
